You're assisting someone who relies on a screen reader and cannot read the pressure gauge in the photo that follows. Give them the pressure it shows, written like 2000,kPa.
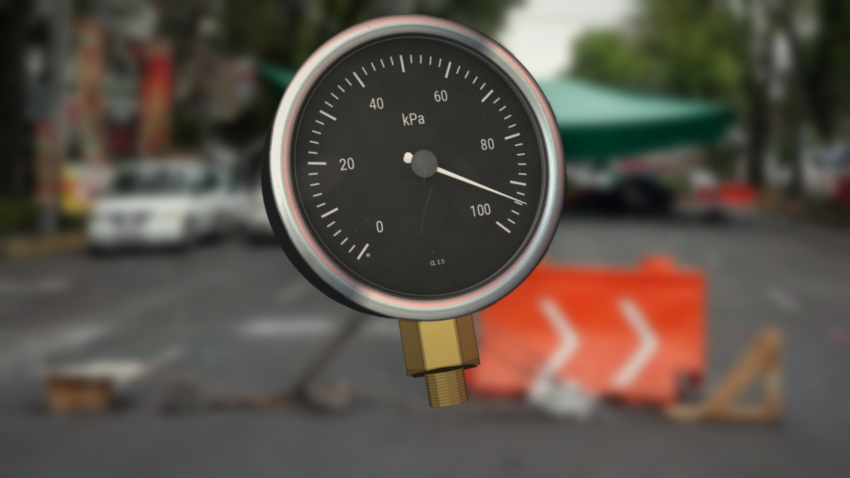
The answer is 94,kPa
